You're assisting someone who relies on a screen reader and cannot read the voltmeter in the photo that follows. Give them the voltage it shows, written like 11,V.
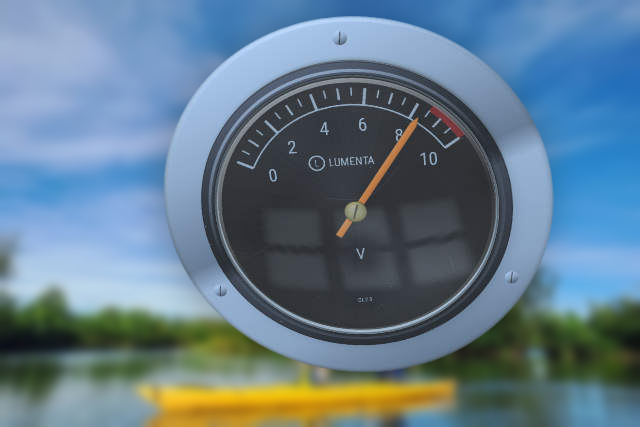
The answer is 8.25,V
